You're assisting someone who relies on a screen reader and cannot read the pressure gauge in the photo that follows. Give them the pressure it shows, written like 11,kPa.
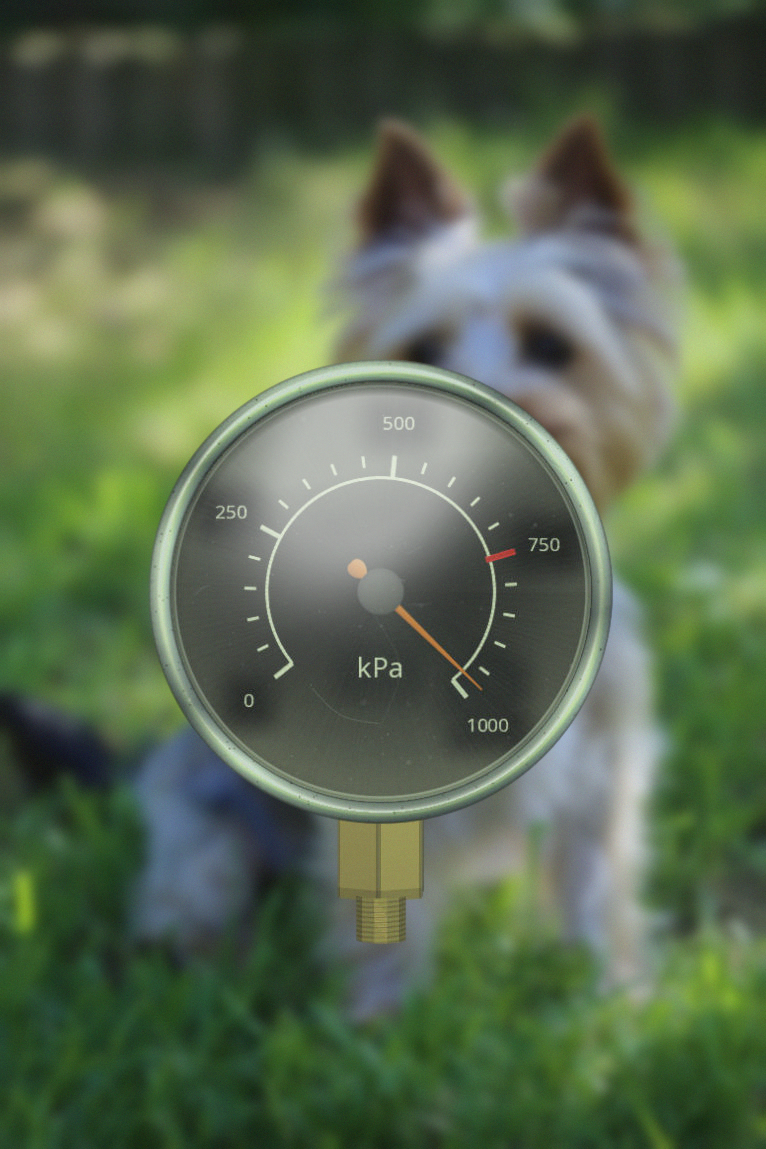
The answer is 975,kPa
